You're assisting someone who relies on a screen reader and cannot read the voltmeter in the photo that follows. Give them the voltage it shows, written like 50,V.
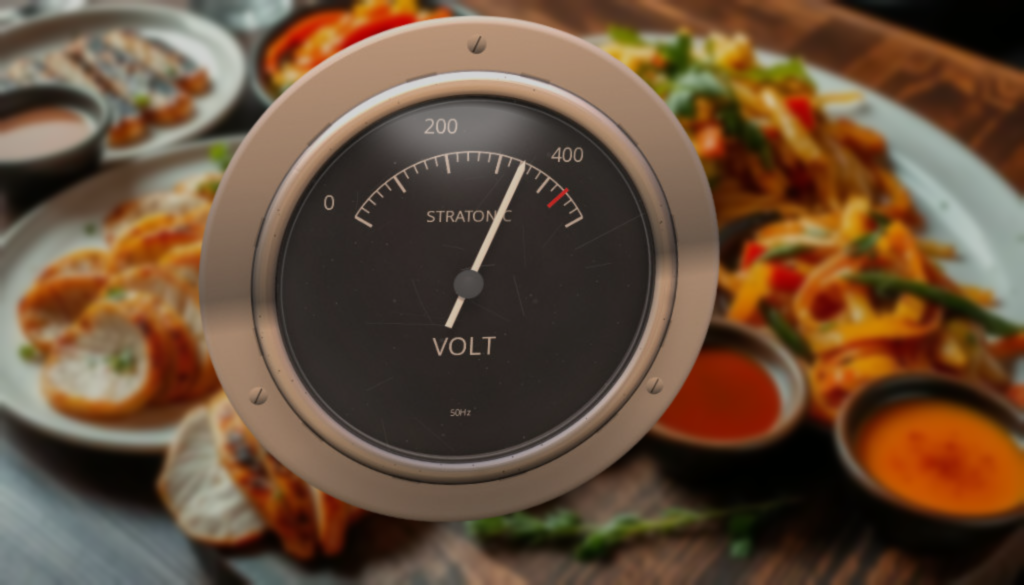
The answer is 340,V
